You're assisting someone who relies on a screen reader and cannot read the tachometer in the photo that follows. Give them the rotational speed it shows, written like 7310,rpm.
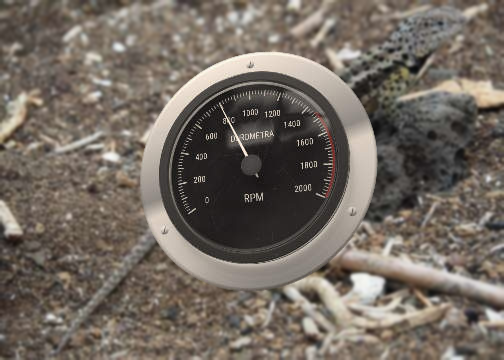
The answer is 800,rpm
